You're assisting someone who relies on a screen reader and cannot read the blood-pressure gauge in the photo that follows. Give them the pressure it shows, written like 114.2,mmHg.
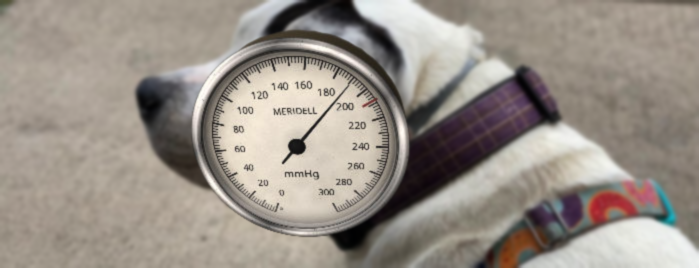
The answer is 190,mmHg
